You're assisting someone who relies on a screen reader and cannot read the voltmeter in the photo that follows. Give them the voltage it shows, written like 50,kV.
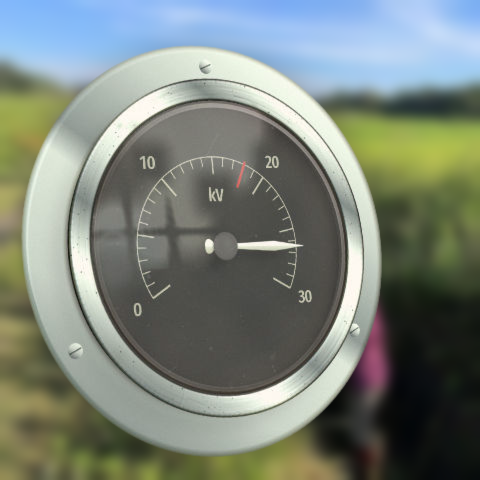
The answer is 26.5,kV
